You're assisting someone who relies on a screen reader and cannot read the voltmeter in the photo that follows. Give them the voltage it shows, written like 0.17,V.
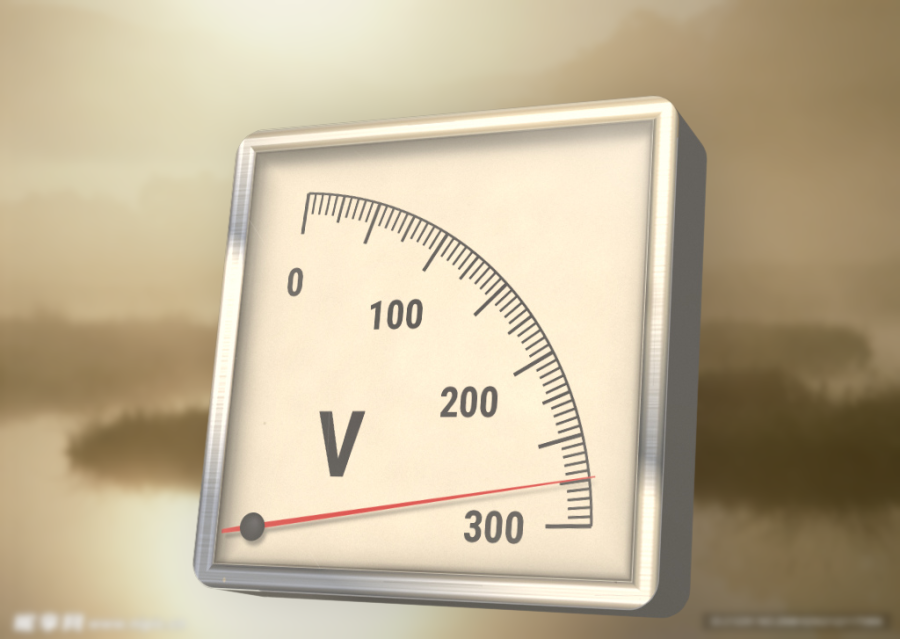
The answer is 275,V
